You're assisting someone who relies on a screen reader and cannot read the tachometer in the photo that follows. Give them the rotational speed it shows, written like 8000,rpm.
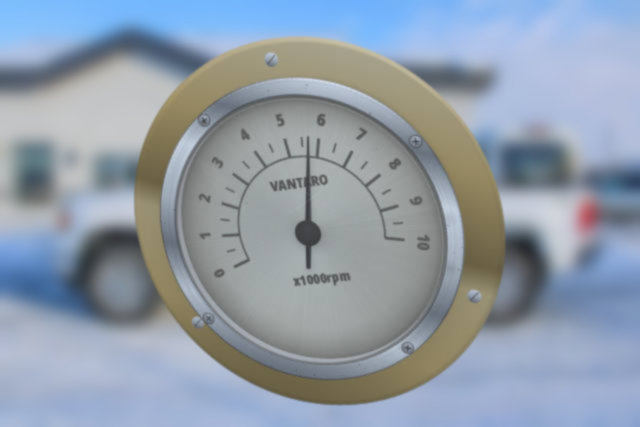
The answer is 5750,rpm
